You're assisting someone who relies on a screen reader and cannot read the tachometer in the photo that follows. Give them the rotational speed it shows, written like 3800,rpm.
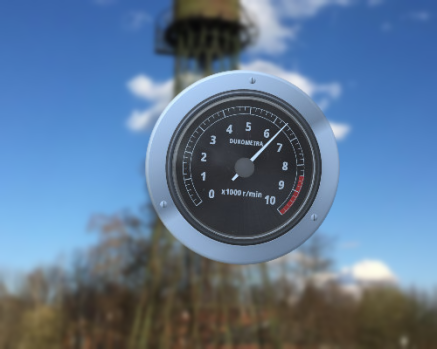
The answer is 6400,rpm
